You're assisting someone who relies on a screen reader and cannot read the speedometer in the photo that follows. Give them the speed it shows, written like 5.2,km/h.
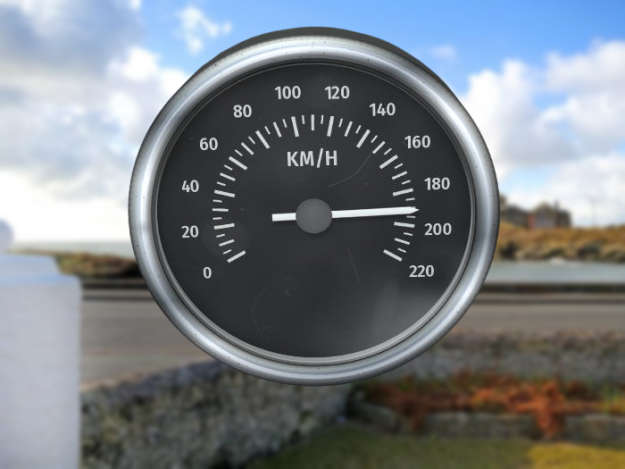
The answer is 190,km/h
